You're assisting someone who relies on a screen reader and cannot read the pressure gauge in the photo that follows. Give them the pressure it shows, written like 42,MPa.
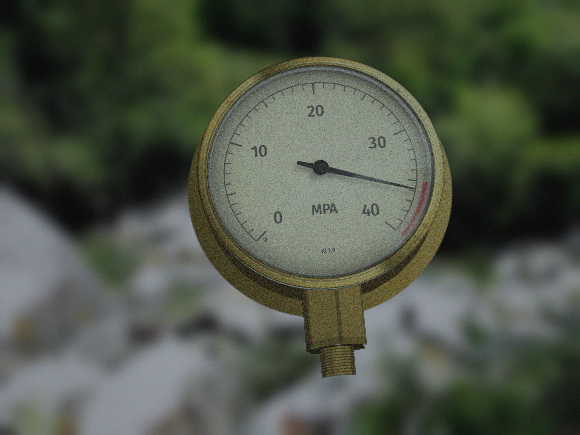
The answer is 36,MPa
